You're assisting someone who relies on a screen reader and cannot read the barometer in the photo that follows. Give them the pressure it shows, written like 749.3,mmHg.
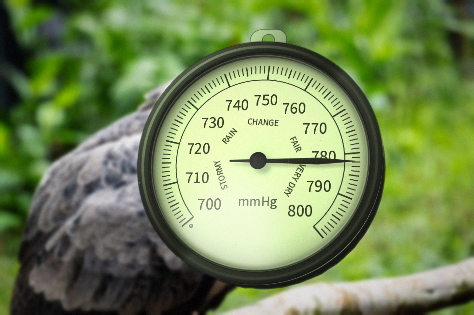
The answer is 782,mmHg
